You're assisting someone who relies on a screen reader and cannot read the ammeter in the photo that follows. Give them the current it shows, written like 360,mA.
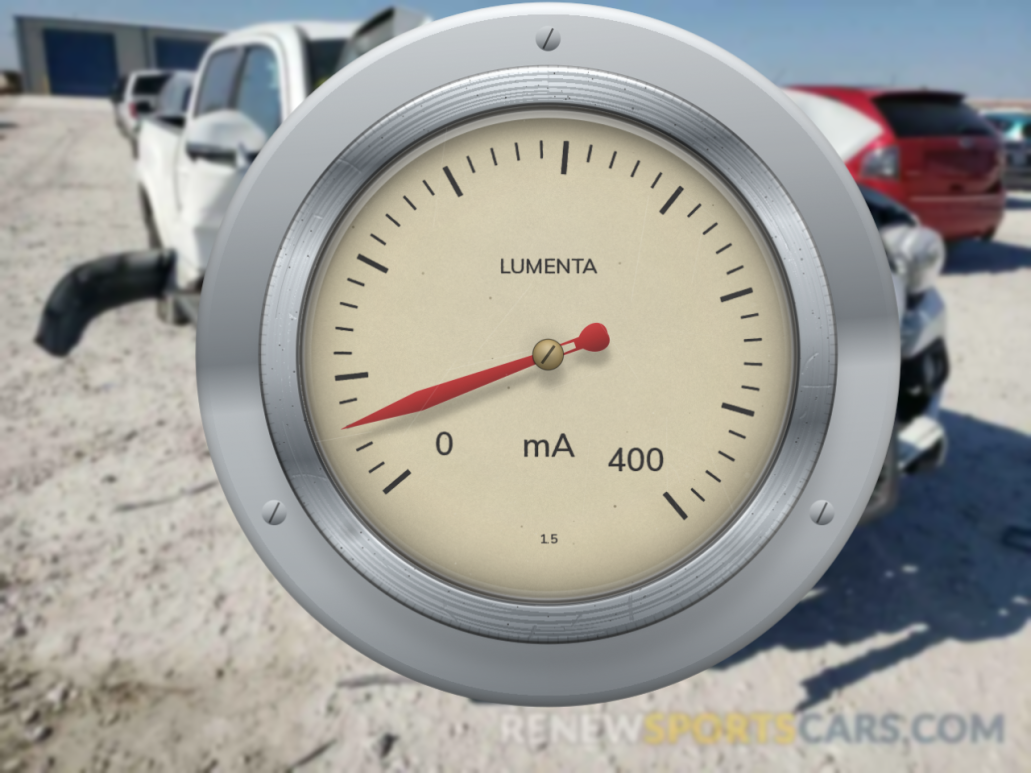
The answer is 30,mA
